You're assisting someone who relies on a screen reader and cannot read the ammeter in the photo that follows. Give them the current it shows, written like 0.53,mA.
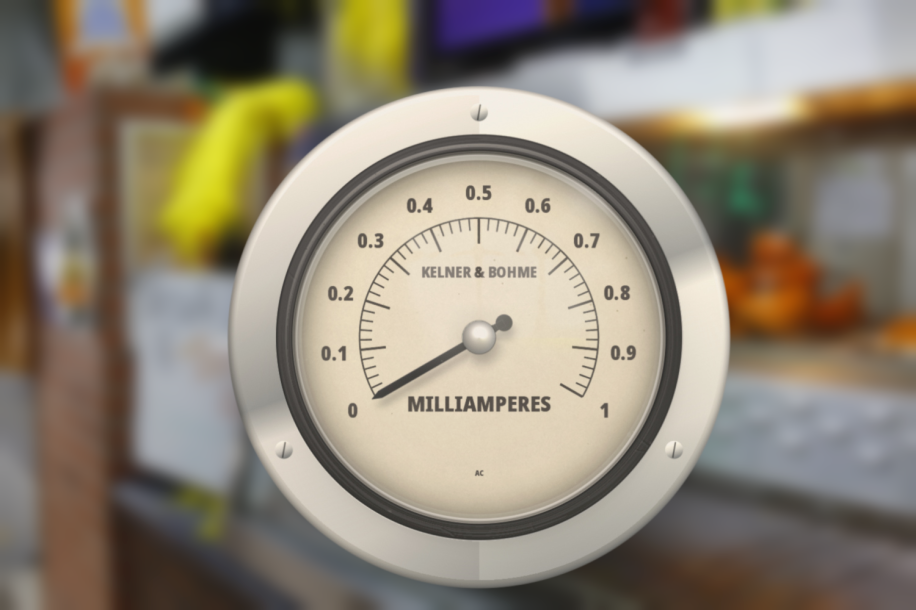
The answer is 0,mA
